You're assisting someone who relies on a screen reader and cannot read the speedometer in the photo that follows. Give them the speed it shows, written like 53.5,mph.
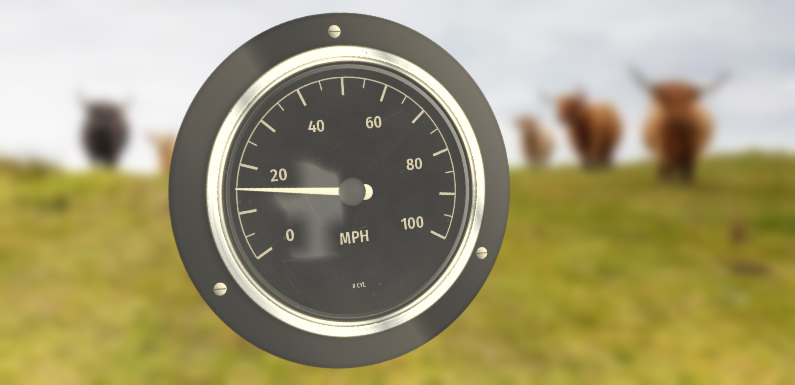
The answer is 15,mph
